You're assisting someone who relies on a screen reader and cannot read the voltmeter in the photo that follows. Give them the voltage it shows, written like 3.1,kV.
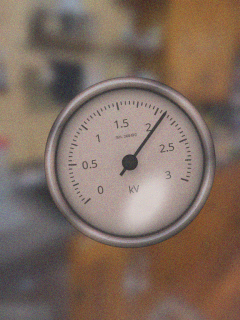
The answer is 2.1,kV
